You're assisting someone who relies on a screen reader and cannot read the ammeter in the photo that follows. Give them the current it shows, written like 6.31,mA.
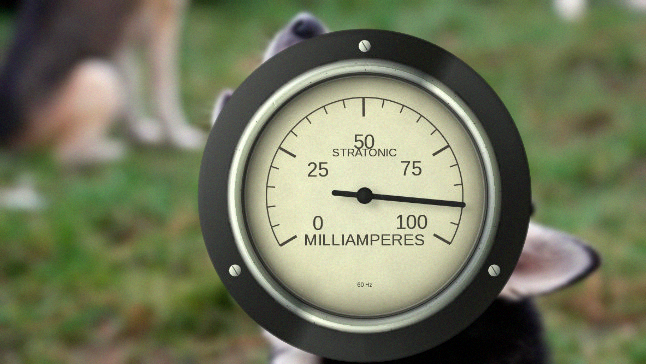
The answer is 90,mA
